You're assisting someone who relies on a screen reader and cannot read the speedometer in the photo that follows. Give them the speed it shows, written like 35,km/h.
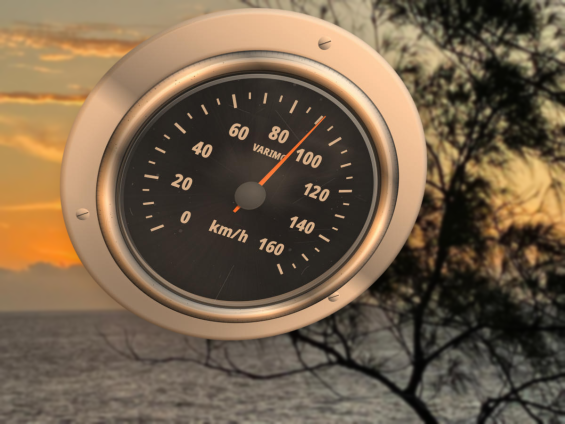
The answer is 90,km/h
